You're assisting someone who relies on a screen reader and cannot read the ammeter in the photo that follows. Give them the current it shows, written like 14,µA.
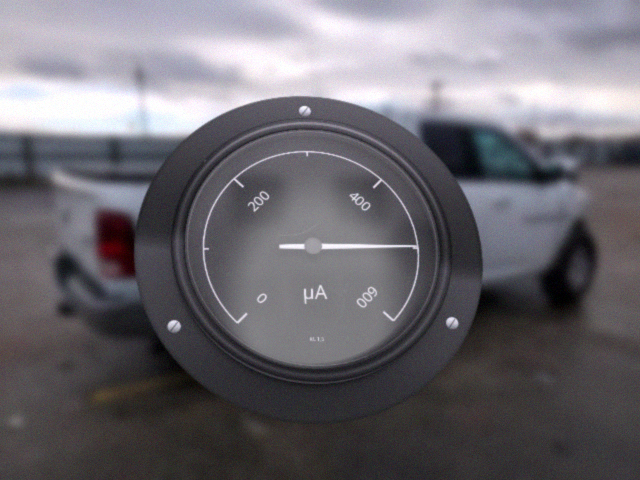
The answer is 500,µA
